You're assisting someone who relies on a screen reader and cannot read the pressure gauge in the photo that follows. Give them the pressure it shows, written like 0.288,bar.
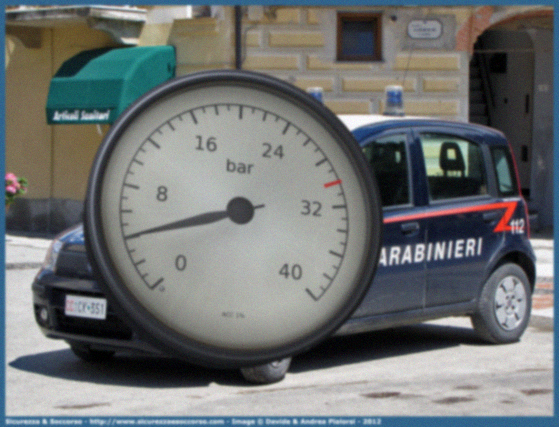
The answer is 4,bar
